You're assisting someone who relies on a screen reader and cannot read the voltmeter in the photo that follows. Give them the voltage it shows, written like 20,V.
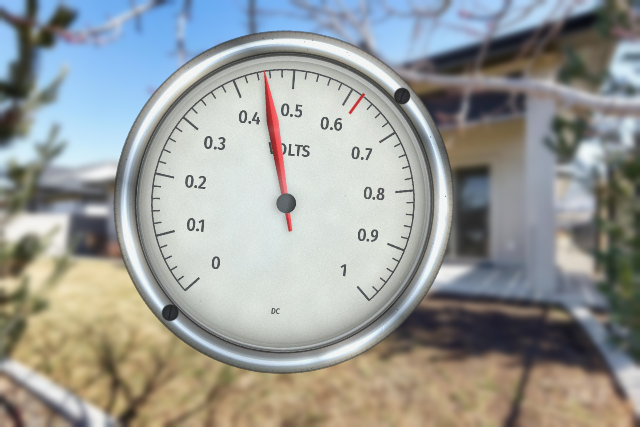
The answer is 0.45,V
